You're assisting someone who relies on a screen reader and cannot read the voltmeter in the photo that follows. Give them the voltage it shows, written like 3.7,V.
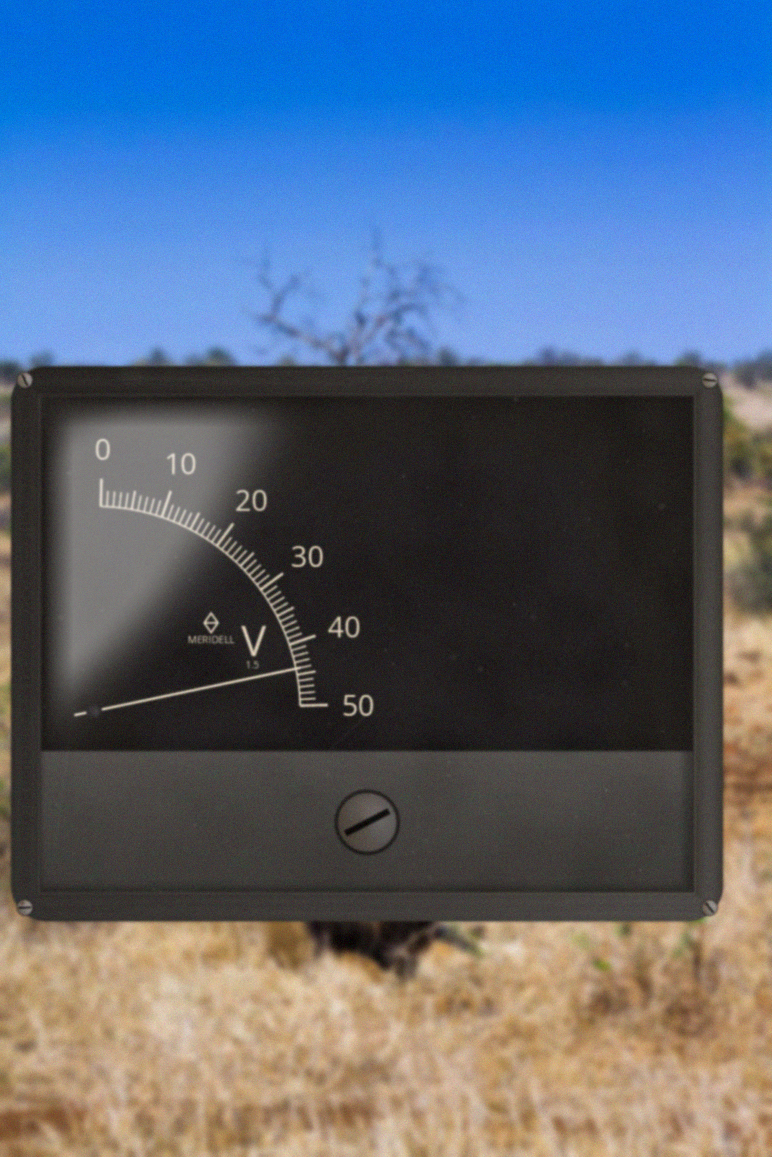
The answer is 44,V
